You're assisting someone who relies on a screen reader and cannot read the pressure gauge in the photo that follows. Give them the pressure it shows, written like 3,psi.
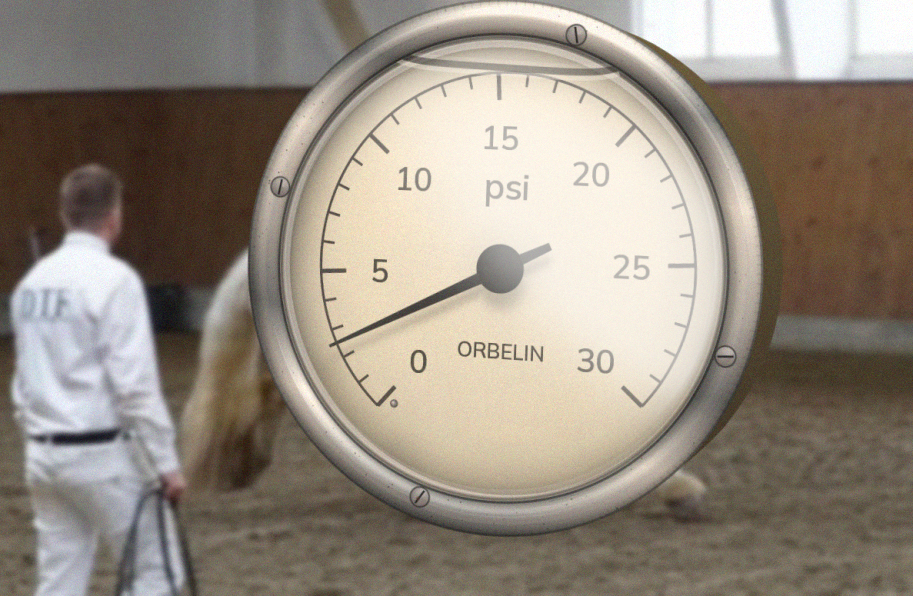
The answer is 2.5,psi
